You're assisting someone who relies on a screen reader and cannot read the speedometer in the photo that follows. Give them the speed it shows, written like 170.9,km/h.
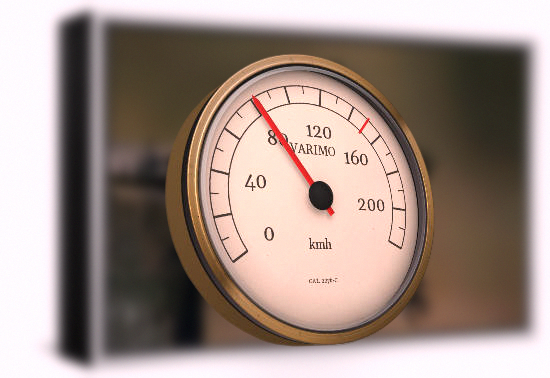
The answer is 80,km/h
